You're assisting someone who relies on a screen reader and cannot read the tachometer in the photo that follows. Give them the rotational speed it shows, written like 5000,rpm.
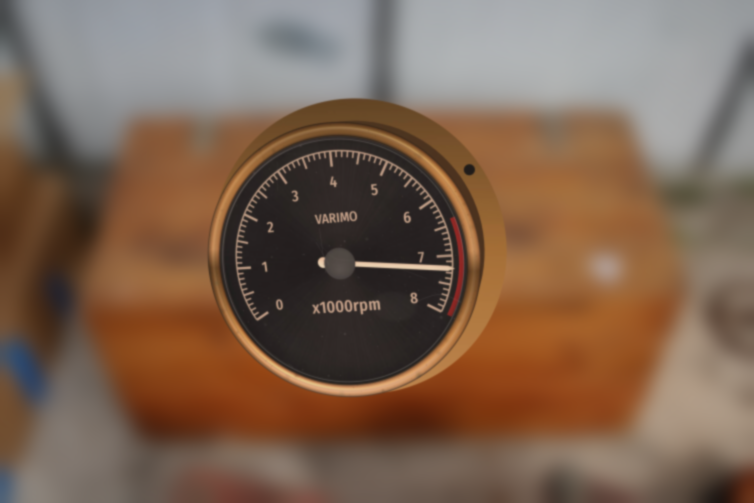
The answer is 7200,rpm
